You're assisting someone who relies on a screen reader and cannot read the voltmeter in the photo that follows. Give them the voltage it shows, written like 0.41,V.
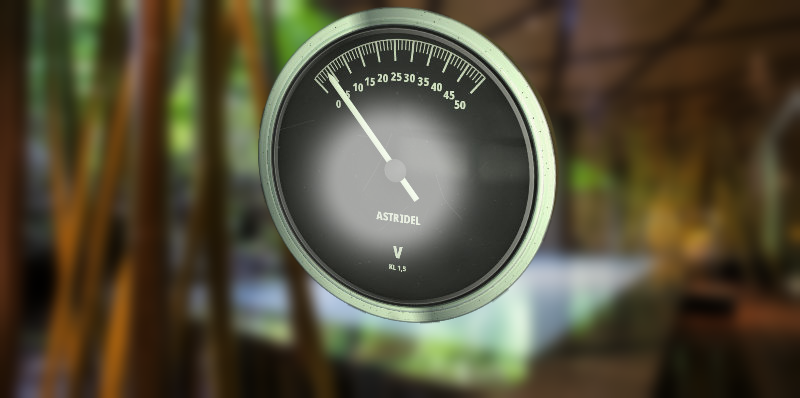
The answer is 5,V
